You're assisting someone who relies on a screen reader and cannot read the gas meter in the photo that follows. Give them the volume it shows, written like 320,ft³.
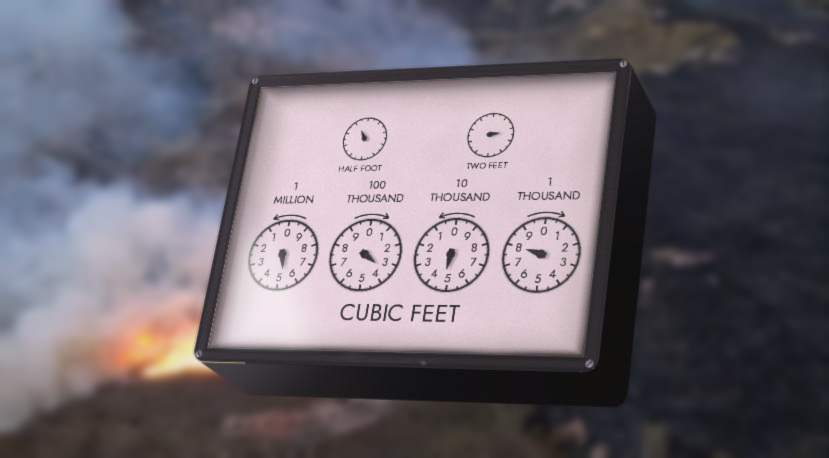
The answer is 534800,ft³
